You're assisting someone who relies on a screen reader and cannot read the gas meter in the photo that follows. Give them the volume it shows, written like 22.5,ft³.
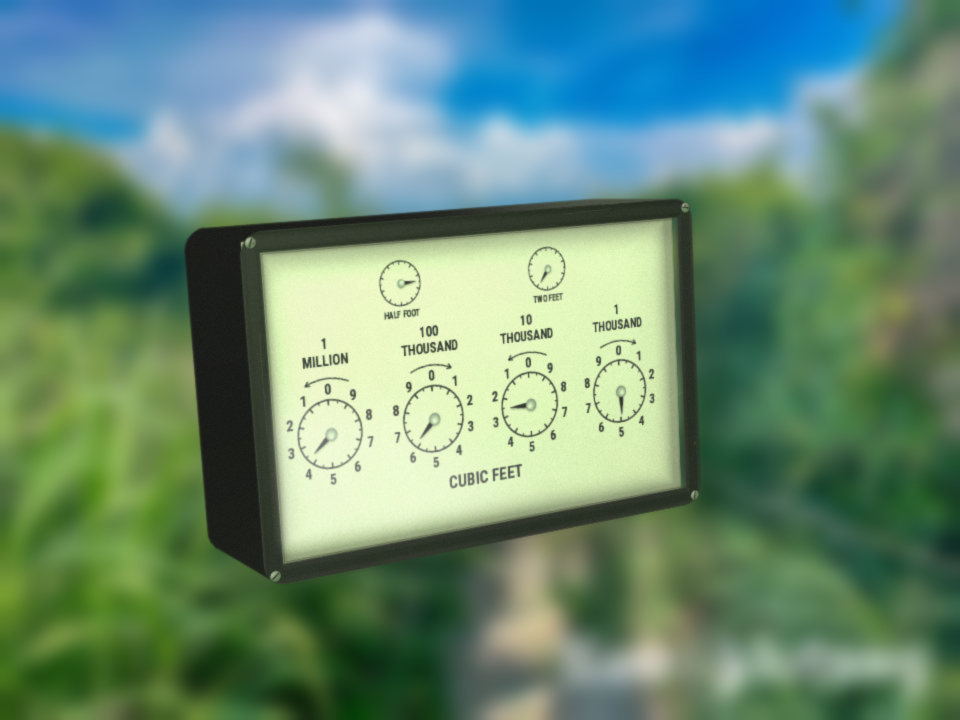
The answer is 362500,ft³
